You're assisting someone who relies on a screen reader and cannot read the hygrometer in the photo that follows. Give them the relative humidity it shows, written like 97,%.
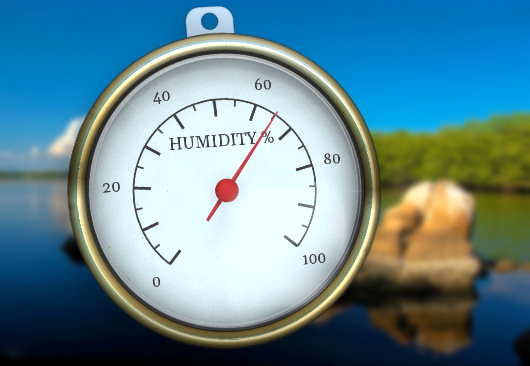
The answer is 65,%
